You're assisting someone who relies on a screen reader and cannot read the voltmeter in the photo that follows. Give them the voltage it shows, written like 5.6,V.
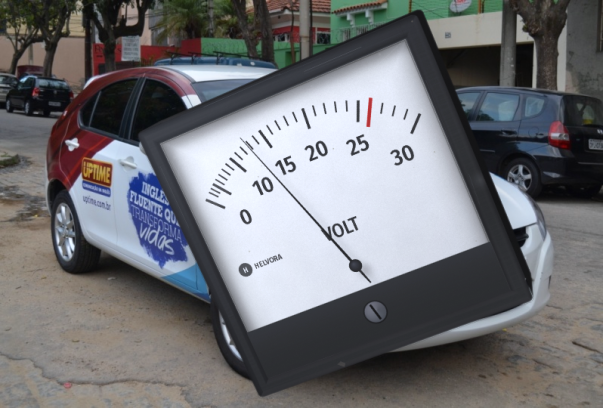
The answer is 13,V
